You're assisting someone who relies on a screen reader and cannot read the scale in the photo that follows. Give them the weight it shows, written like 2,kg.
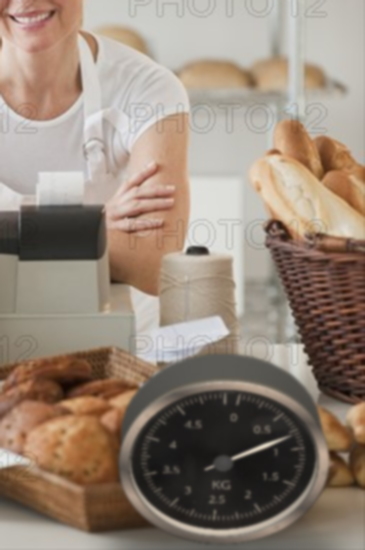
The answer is 0.75,kg
